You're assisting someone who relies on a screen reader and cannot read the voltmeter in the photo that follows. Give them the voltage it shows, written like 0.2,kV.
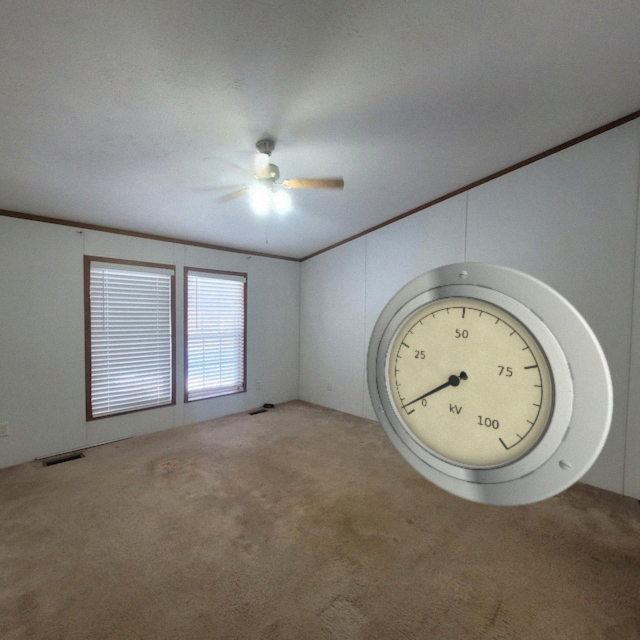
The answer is 2.5,kV
